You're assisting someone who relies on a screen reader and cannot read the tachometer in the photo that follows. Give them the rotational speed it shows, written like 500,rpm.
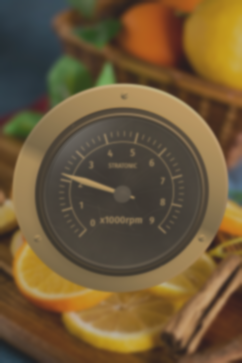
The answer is 2200,rpm
